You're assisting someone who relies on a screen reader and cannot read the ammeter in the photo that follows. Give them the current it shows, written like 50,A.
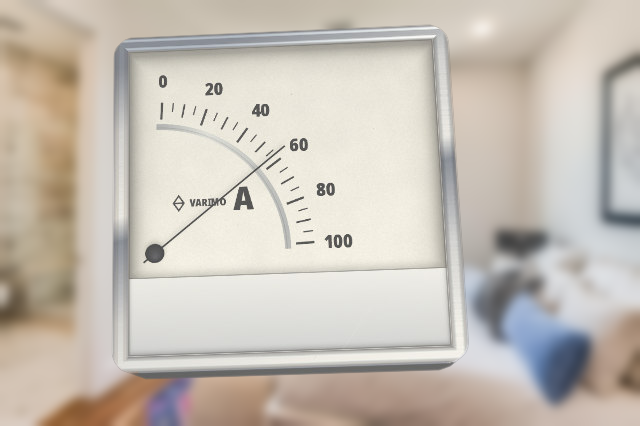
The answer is 57.5,A
